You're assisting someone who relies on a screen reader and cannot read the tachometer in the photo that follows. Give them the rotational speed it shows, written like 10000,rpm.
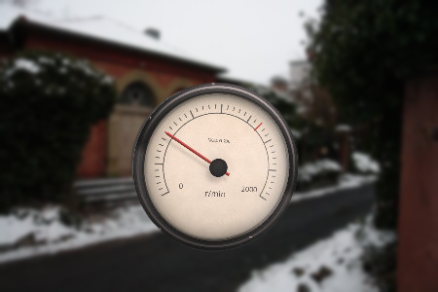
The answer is 500,rpm
